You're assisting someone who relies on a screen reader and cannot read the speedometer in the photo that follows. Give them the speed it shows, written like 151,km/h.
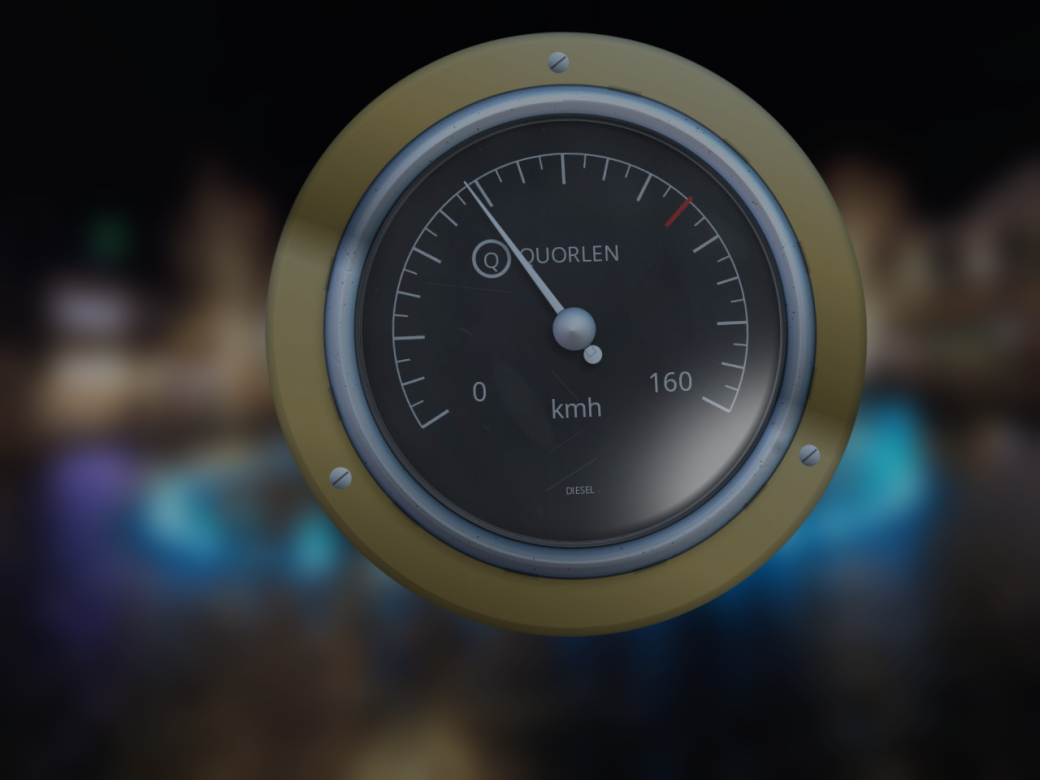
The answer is 57.5,km/h
